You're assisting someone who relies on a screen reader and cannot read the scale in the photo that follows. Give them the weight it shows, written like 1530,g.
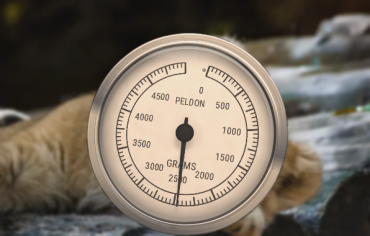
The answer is 2450,g
